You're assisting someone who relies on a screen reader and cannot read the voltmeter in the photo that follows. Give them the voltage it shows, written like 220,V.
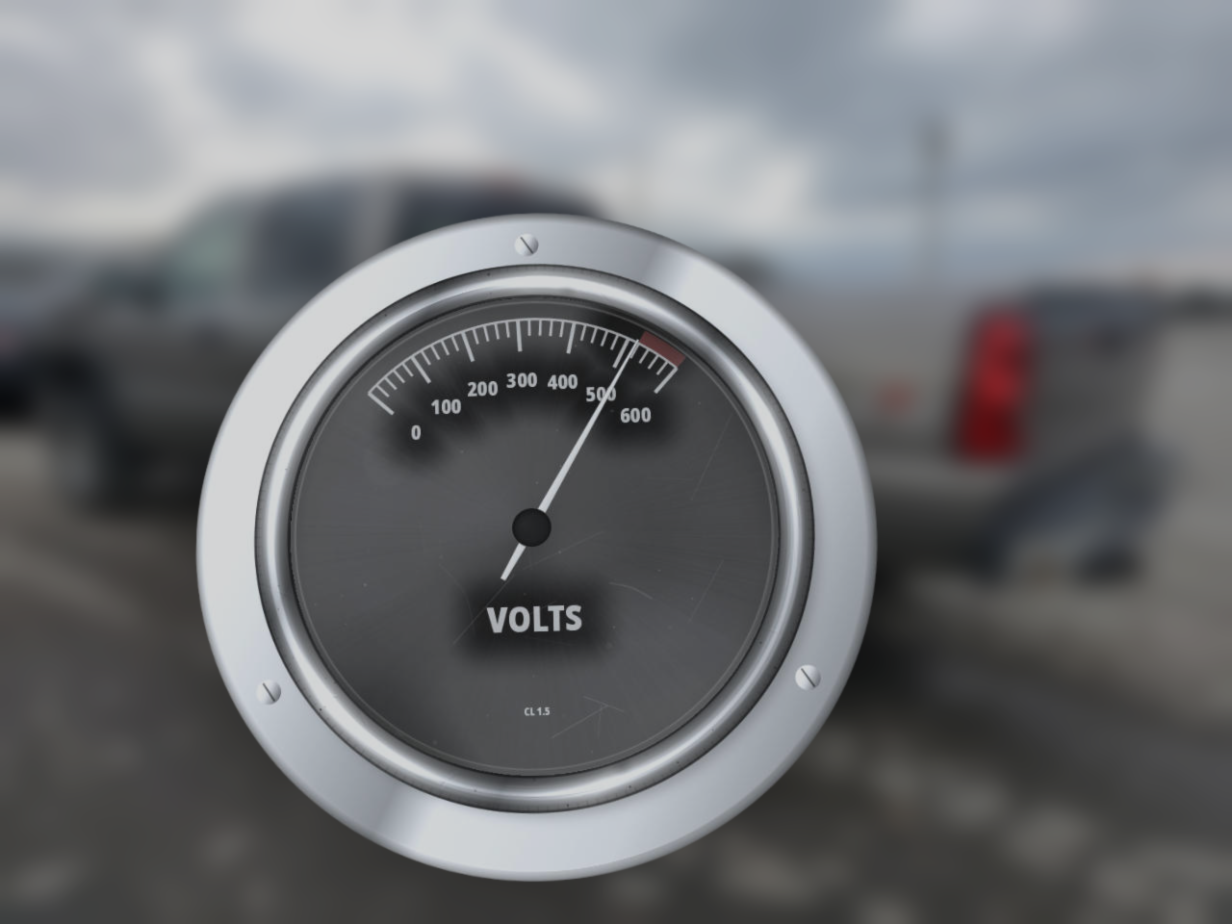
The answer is 520,V
